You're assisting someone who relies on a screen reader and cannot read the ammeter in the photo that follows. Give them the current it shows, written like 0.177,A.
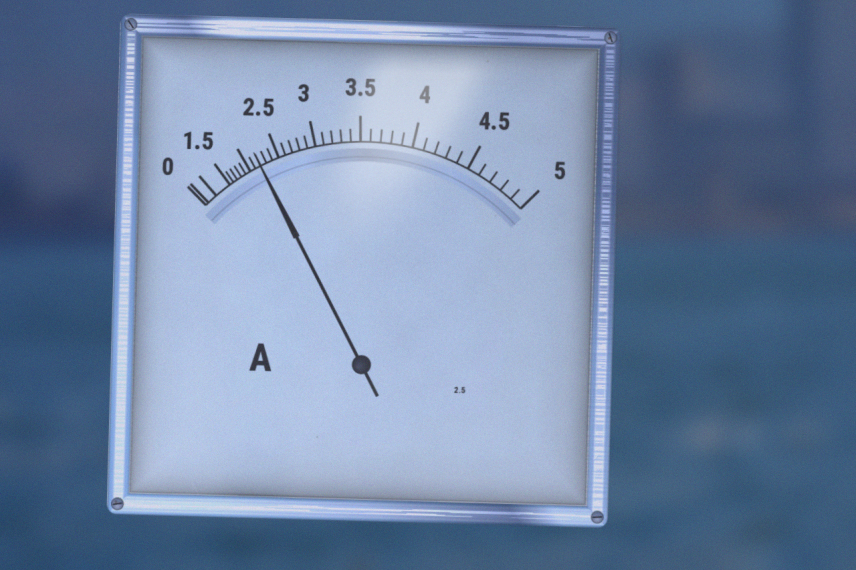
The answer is 2.2,A
